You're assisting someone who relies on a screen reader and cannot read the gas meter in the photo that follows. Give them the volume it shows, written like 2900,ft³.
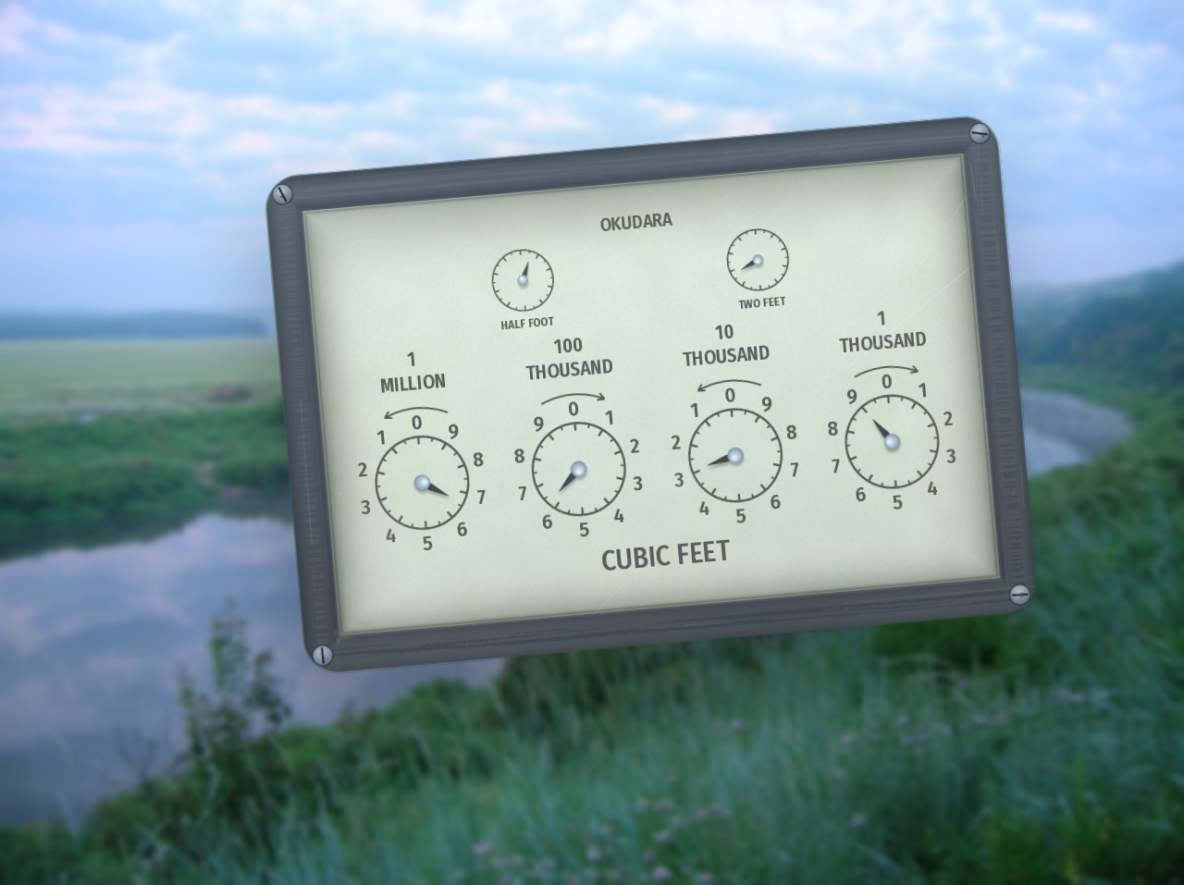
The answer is 662900,ft³
